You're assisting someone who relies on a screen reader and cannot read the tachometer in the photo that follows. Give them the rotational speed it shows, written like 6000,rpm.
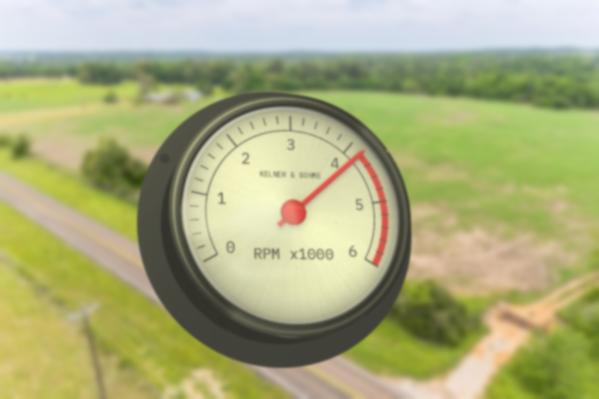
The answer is 4200,rpm
